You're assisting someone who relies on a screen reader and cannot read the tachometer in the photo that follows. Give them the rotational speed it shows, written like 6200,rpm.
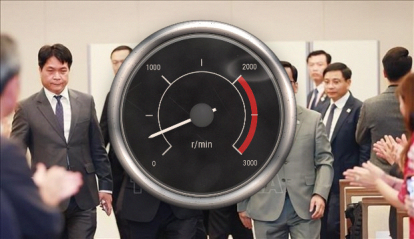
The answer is 250,rpm
